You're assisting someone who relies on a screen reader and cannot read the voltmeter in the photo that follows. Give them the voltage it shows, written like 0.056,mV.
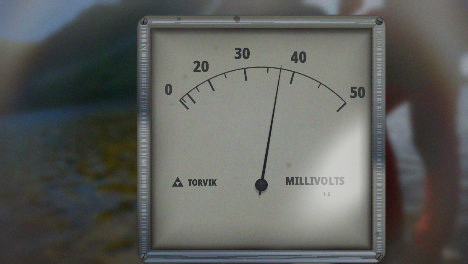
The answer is 37.5,mV
